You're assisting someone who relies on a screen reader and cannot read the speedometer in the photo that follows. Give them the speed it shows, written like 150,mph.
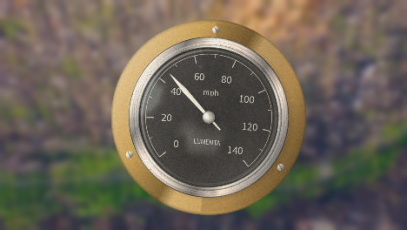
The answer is 45,mph
